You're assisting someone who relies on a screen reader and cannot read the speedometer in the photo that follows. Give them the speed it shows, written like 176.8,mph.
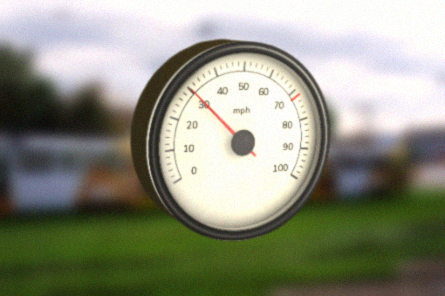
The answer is 30,mph
